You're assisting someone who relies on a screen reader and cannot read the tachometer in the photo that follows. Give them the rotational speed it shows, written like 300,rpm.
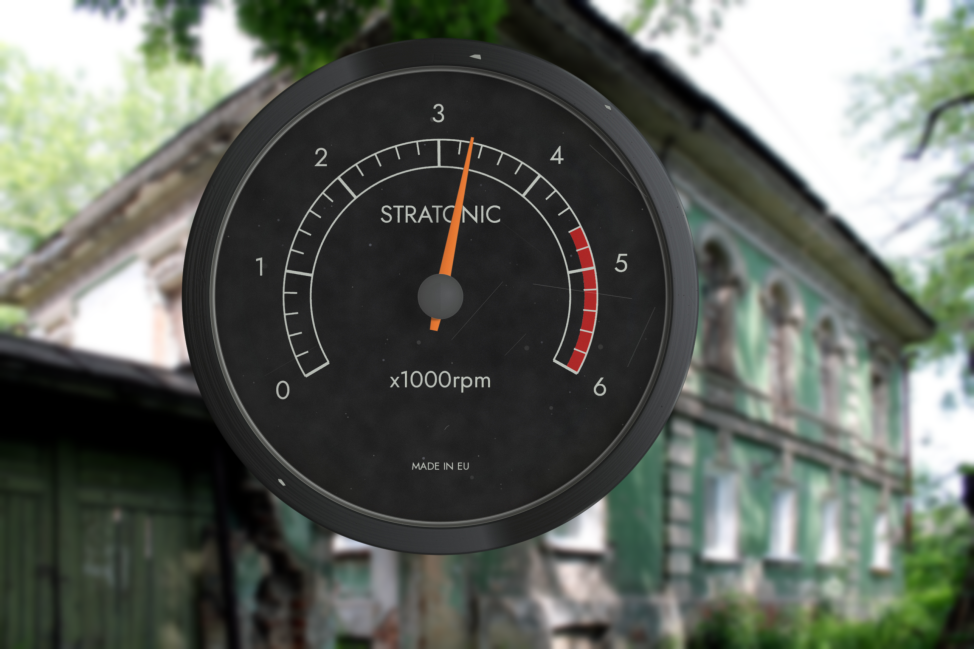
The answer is 3300,rpm
